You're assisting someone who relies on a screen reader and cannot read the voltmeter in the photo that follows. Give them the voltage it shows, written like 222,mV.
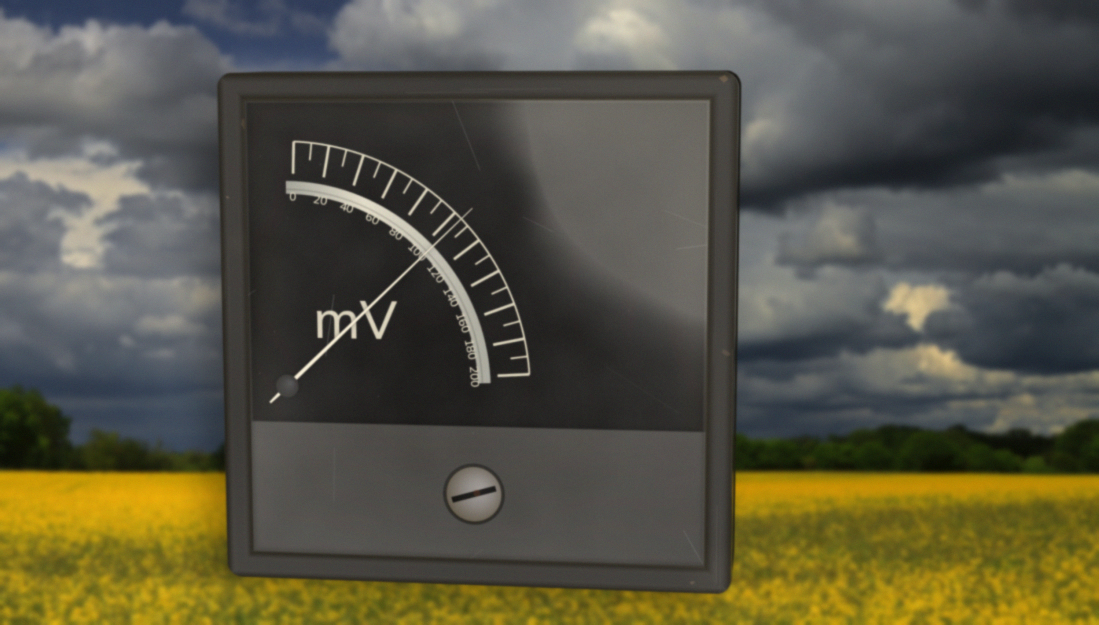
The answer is 105,mV
